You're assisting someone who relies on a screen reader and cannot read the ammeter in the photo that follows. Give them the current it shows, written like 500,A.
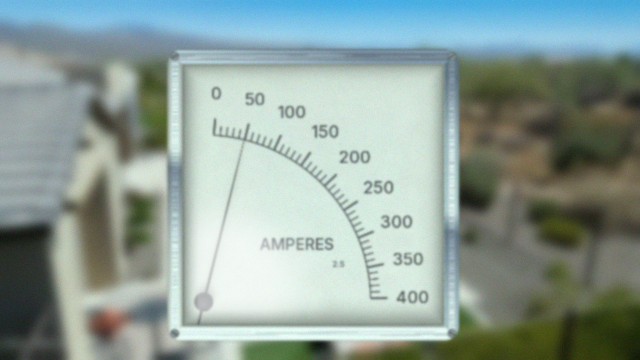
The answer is 50,A
